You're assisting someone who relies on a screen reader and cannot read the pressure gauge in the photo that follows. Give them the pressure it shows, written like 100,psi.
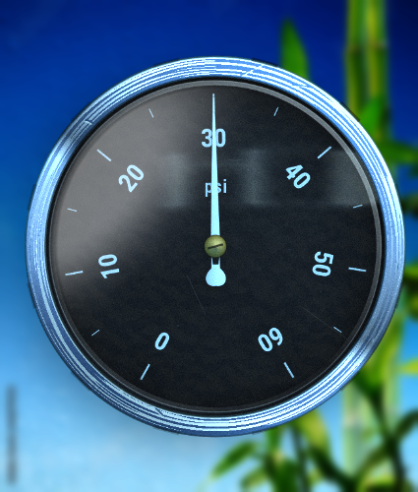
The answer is 30,psi
